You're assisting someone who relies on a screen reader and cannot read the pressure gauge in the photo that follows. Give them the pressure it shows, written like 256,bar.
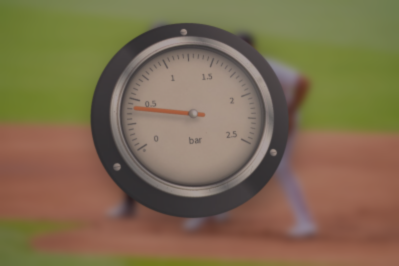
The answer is 0.4,bar
